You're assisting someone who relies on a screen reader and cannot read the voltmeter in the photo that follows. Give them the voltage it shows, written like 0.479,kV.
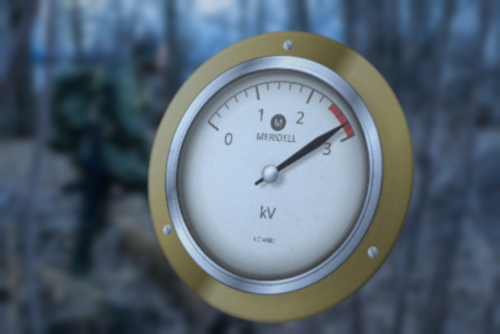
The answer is 2.8,kV
